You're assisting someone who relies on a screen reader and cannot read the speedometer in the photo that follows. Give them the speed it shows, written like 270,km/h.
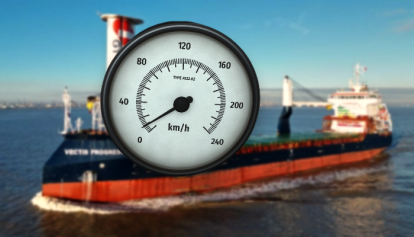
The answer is 10,km/h
